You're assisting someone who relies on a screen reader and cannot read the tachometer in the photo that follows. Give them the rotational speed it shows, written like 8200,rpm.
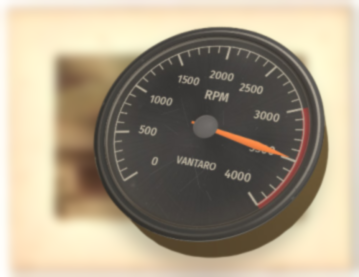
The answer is 3500,rpm
